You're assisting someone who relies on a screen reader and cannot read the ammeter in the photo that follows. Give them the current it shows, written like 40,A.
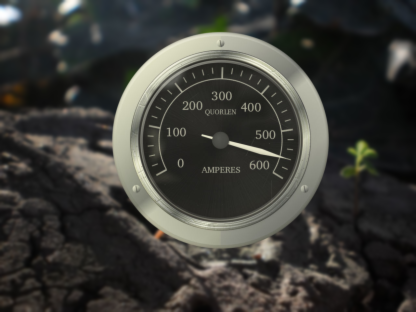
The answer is 560,A
